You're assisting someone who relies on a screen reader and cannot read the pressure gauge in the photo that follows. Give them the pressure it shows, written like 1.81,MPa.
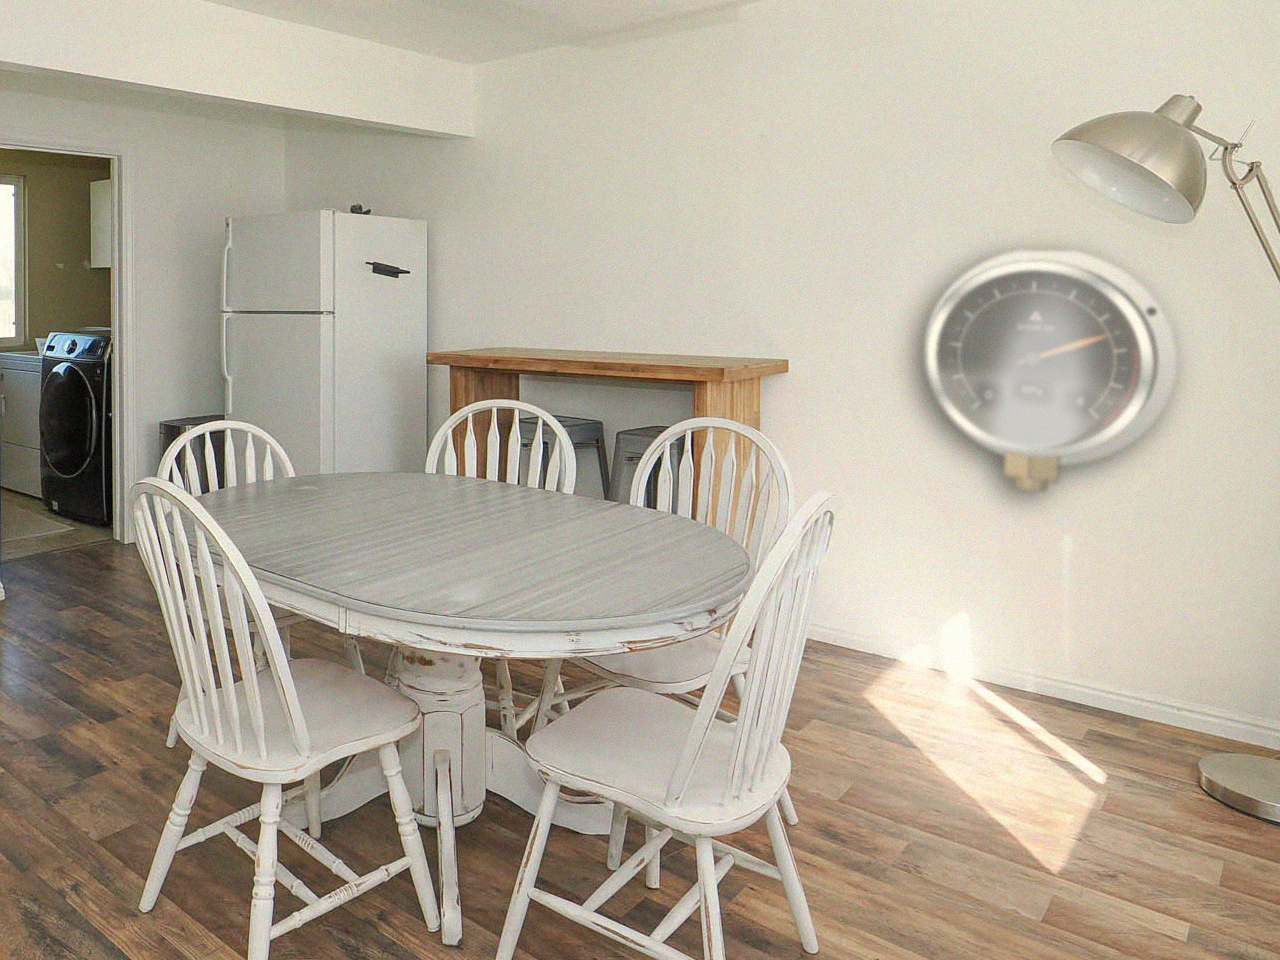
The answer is 3,MPa
